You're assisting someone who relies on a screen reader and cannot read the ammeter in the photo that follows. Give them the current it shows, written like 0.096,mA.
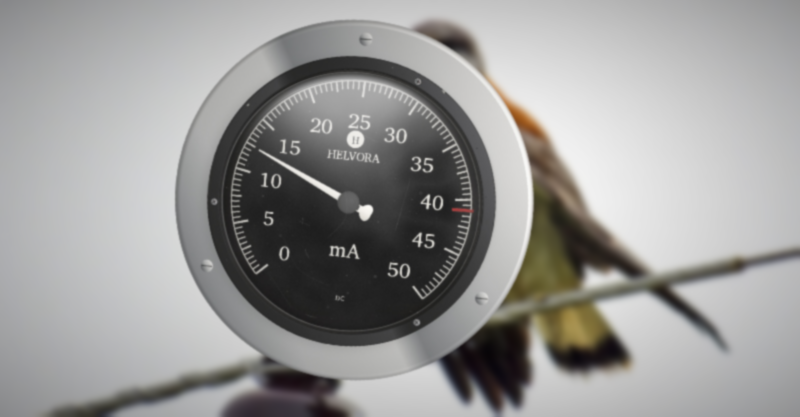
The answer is 12.5,mA
